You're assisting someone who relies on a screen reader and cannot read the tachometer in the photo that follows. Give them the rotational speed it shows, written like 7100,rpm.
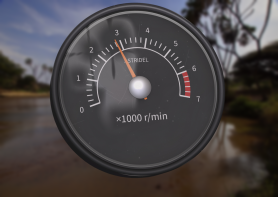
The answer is 2800,rpm
